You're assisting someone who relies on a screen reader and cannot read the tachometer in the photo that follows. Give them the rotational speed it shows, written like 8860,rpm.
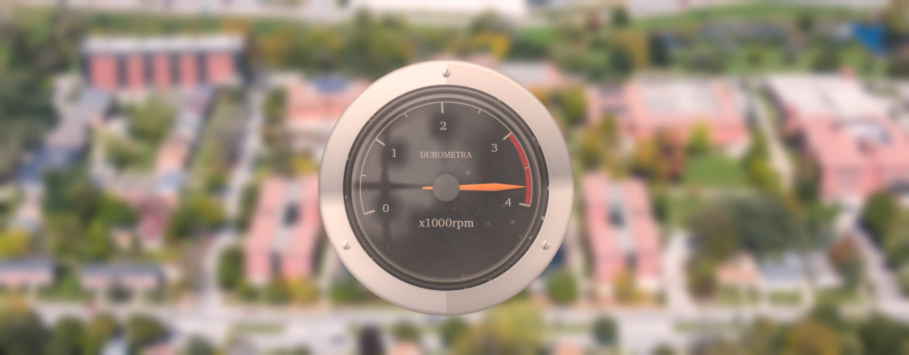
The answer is 3750,rpm
